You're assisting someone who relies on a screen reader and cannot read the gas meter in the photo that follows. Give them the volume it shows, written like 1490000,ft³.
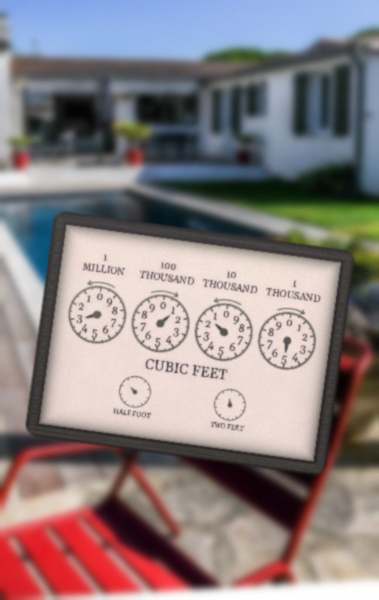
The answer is 311500,ft³
